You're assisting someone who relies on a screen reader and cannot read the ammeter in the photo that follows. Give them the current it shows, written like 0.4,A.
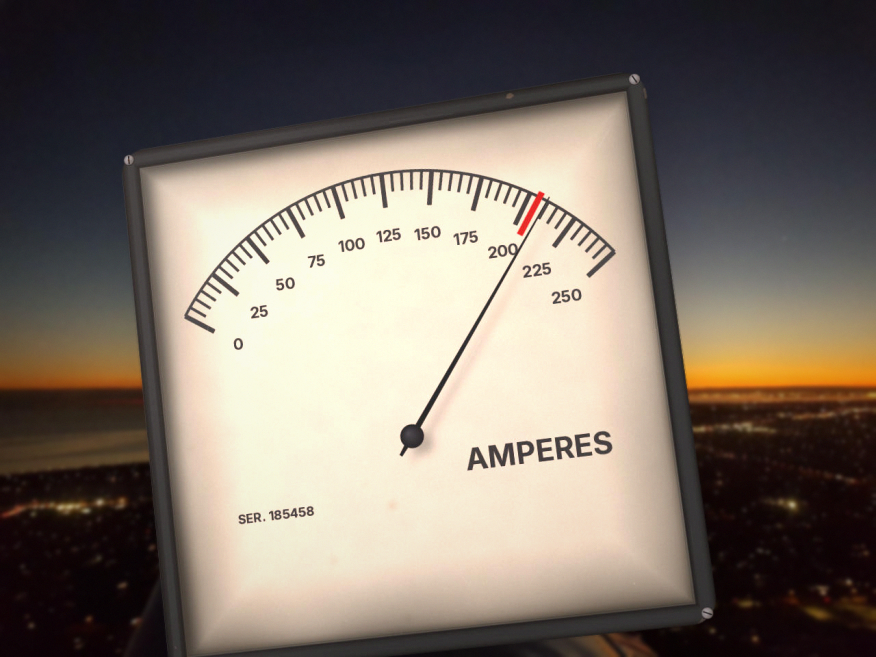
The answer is 210,A
